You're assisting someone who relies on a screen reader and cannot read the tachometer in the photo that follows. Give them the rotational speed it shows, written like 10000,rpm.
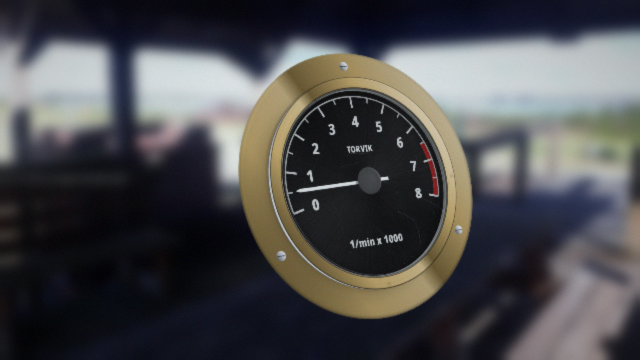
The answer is 500,rpm
